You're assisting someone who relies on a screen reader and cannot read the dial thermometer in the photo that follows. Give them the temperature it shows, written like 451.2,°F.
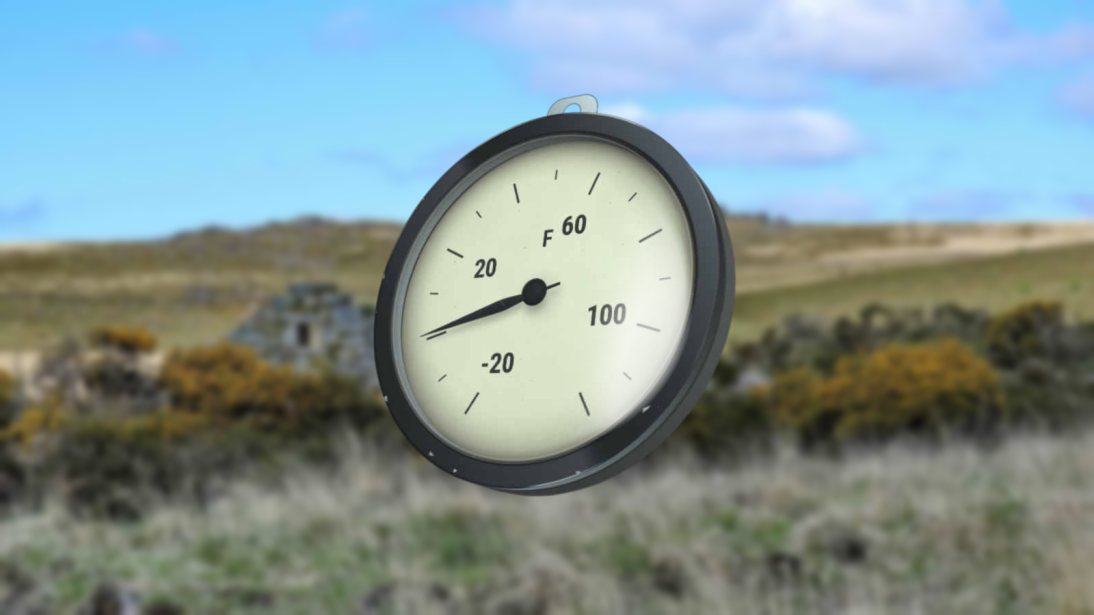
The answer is 0,°F
